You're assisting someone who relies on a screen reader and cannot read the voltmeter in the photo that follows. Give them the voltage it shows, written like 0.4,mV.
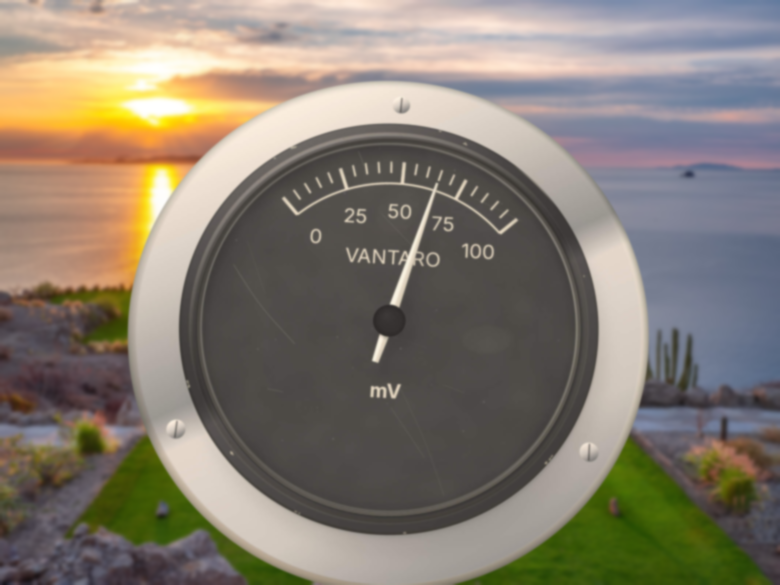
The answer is 65,mV
